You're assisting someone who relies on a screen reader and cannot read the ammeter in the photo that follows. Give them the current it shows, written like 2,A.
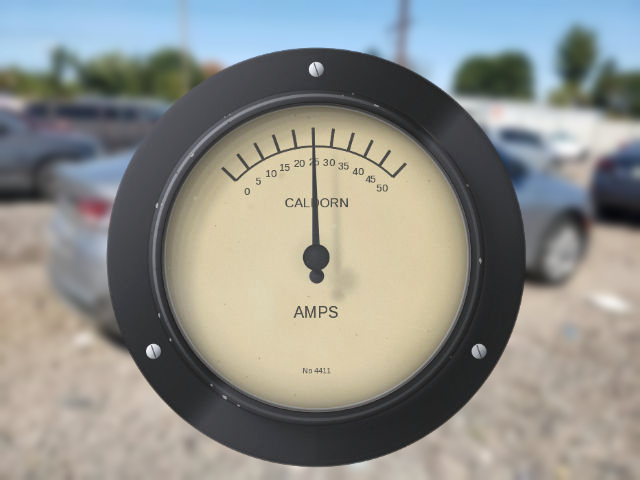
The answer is 25,A
